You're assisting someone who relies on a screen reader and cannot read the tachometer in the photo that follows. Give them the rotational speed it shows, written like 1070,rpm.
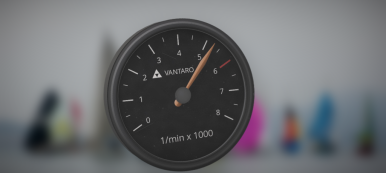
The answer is 5250,rpm
